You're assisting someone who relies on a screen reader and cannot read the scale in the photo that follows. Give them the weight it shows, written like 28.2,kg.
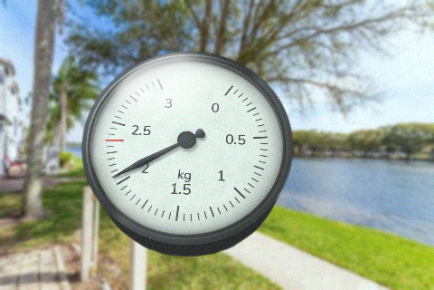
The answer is 2.05,kg
